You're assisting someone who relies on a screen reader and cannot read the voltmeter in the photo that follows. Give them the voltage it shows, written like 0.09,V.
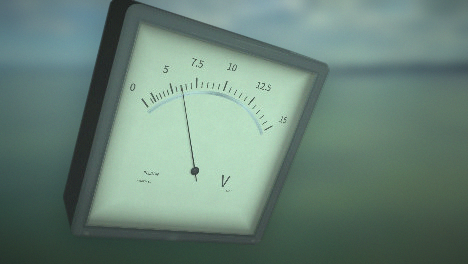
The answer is 6,V
